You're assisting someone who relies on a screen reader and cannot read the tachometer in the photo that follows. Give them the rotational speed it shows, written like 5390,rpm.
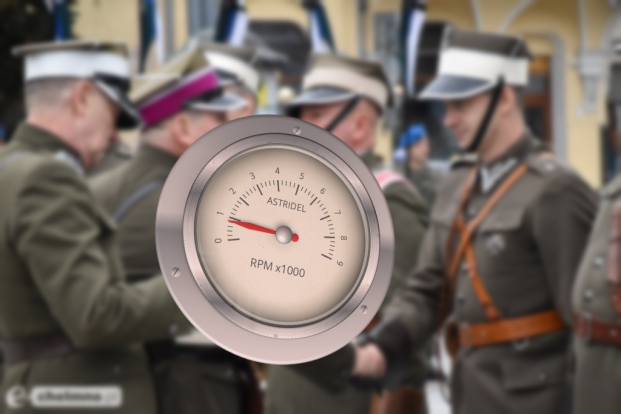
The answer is 800,rpm
